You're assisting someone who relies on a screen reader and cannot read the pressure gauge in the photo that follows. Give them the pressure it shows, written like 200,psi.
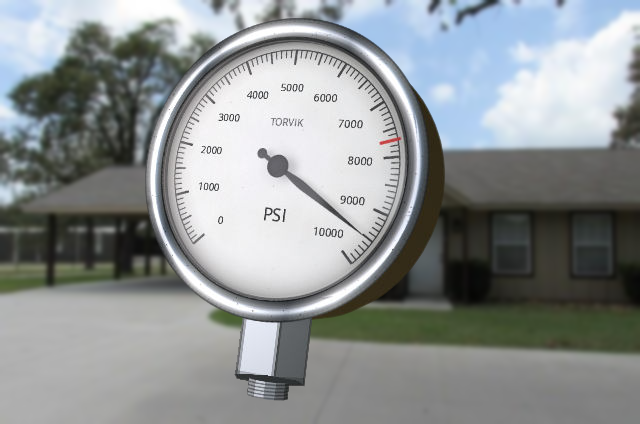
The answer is 9500,psi
